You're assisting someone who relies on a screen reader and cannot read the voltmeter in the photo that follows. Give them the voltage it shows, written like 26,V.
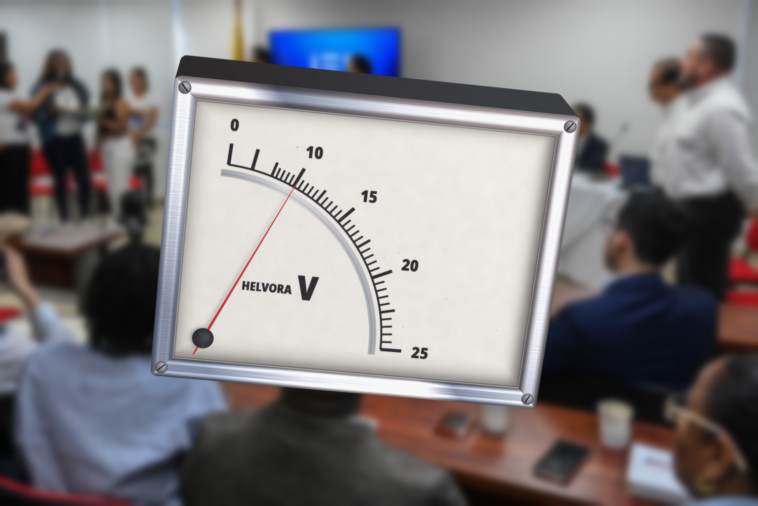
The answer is 10,V
